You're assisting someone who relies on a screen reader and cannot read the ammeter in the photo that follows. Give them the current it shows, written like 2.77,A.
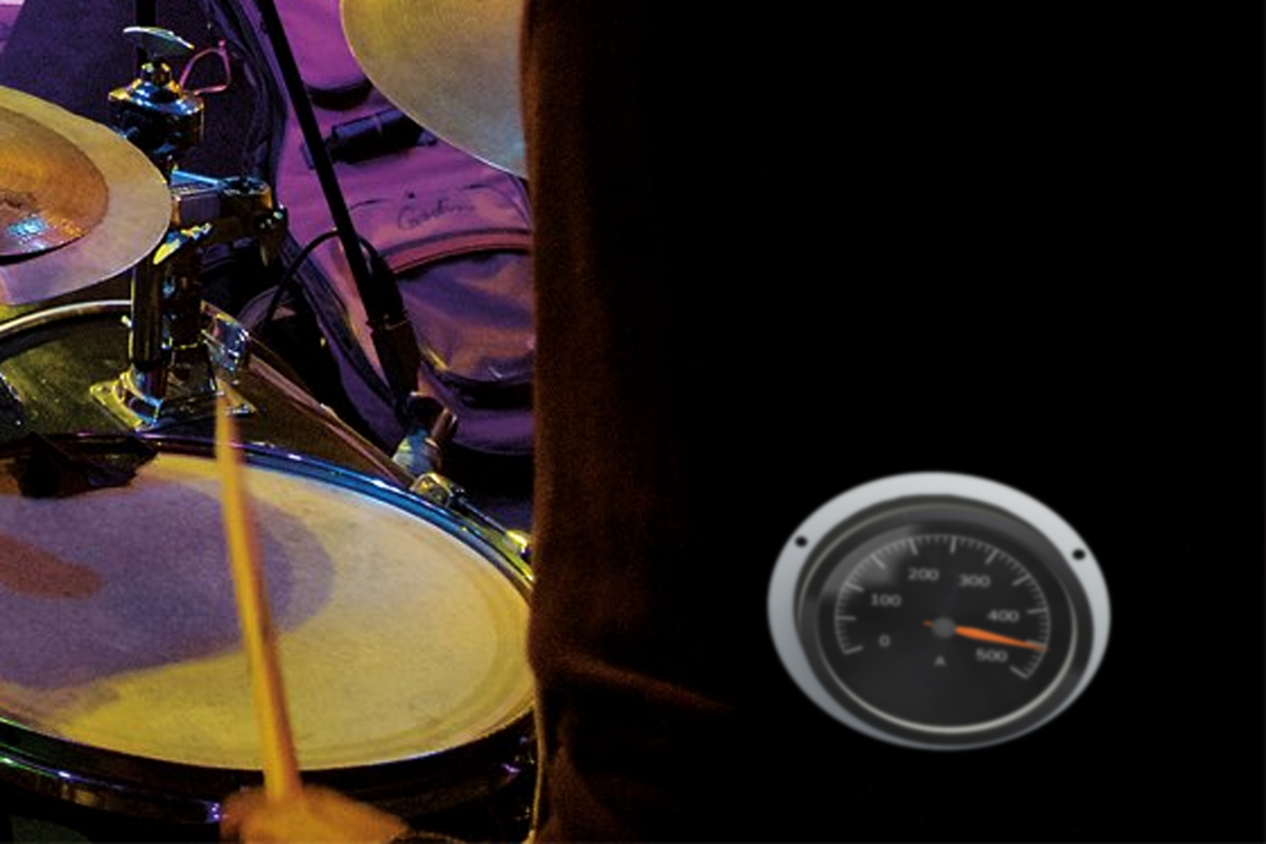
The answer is 450,A
